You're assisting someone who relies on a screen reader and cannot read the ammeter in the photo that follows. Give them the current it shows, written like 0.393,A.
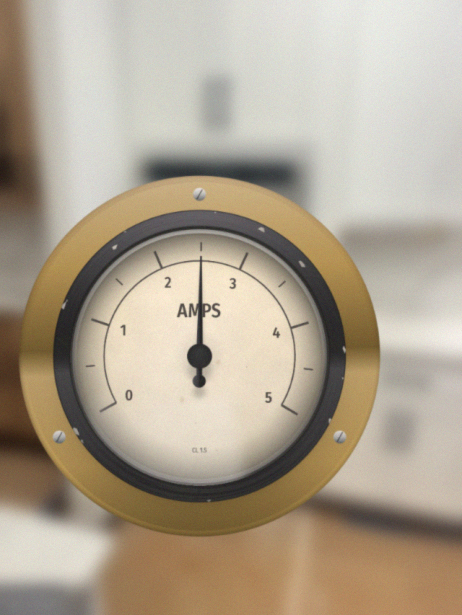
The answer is 2.5,A
